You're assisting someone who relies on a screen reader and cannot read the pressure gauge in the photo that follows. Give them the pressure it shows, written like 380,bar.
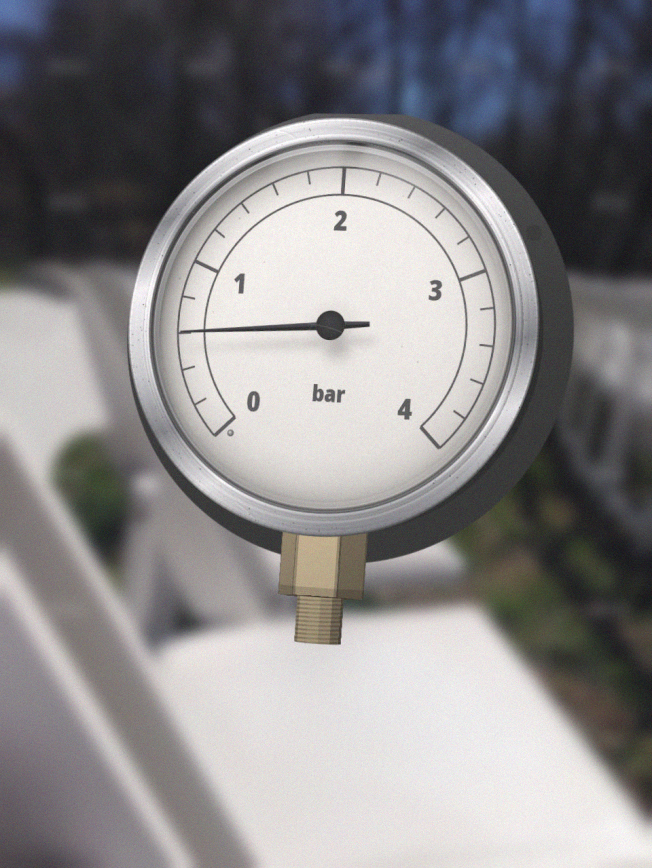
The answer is 0.6,bar
